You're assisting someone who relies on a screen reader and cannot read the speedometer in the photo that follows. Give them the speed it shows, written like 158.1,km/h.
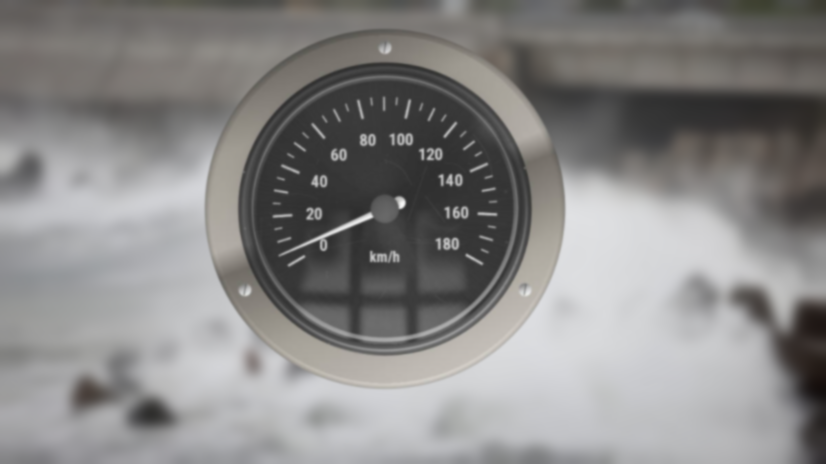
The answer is 5,km/h
